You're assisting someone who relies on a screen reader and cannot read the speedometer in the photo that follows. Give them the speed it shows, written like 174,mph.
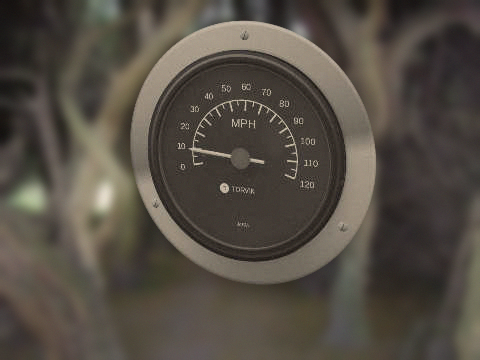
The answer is 10,mph
